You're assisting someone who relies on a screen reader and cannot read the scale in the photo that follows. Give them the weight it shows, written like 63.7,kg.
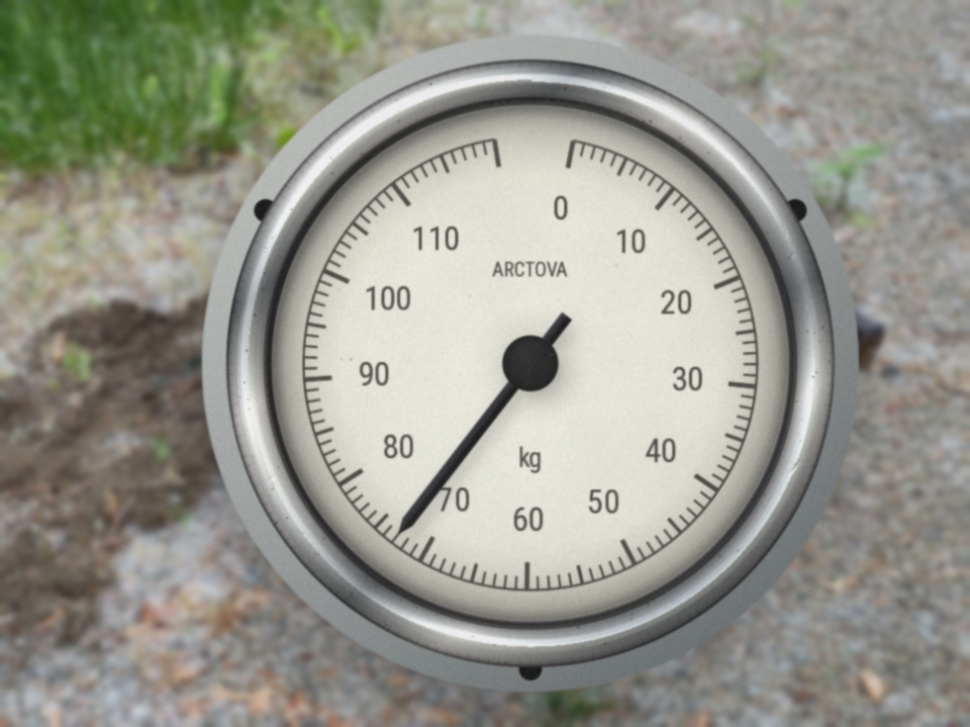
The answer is 73,kg
